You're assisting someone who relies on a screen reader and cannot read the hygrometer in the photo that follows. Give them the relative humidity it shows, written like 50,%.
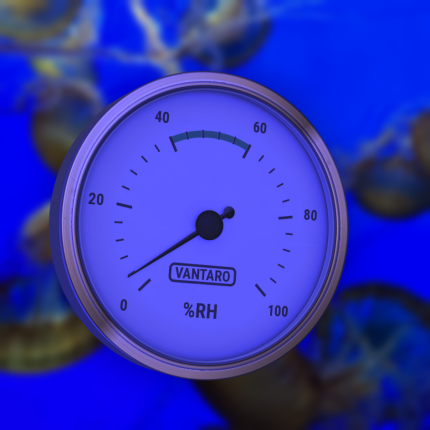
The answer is 4,%
